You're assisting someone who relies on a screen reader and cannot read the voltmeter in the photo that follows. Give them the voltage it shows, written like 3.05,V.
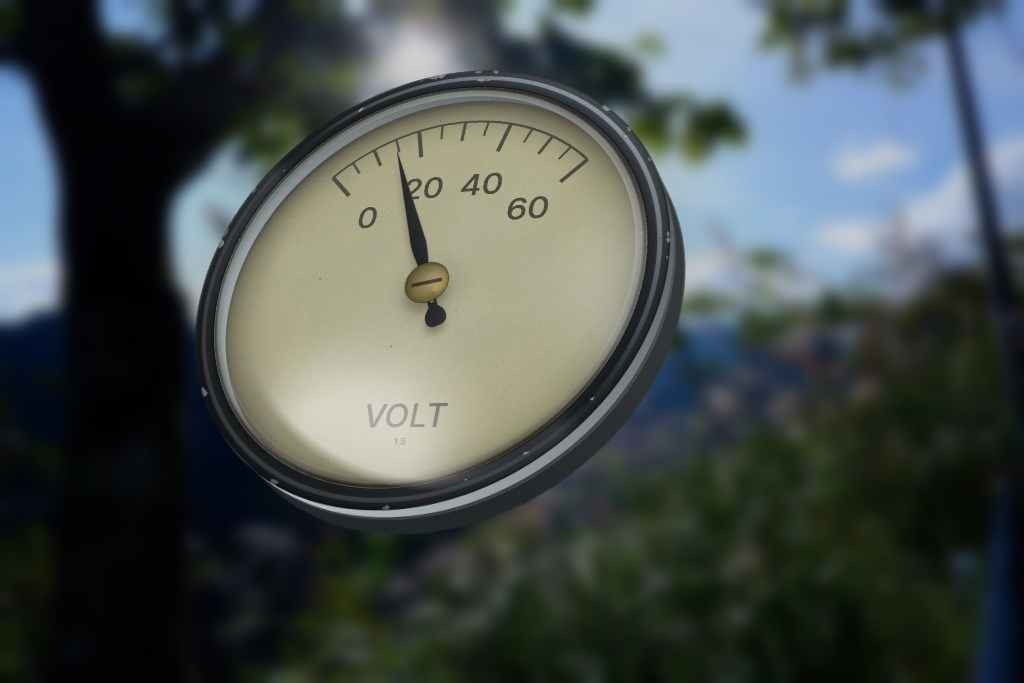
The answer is 15,V
